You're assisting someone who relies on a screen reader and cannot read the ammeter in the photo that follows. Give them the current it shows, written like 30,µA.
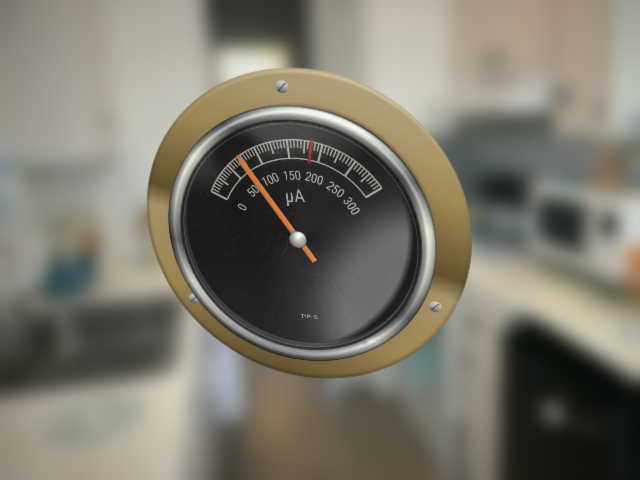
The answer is 75,µA
